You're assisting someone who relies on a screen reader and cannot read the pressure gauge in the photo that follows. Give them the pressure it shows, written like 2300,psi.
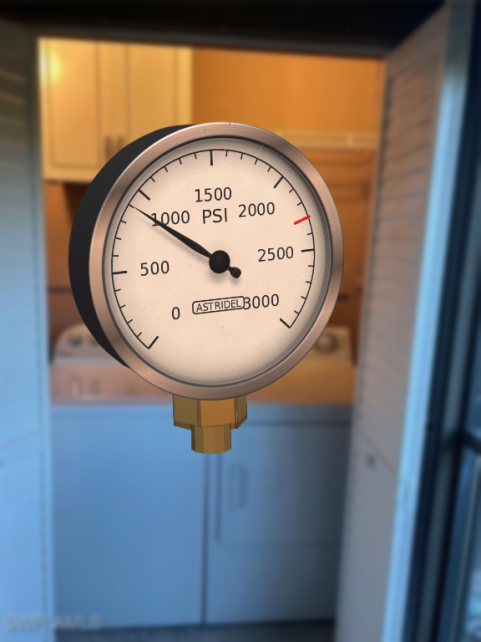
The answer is 900,psi
